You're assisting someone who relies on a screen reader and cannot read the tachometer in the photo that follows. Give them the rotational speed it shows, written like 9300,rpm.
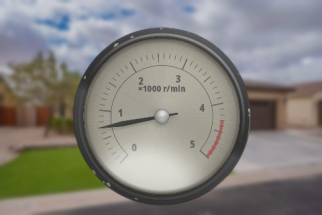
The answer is 700,rpm
